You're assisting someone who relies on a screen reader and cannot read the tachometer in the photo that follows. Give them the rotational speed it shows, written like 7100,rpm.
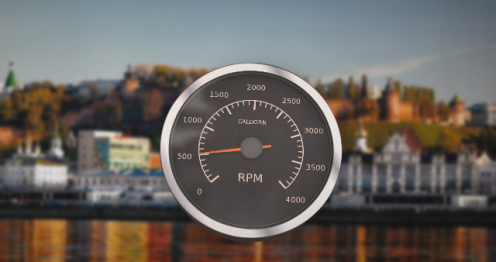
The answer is 500,rpm
